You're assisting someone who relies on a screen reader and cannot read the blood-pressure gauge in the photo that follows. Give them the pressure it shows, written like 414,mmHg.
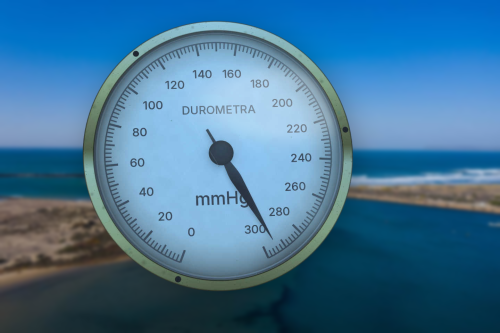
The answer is 294,mmHg
